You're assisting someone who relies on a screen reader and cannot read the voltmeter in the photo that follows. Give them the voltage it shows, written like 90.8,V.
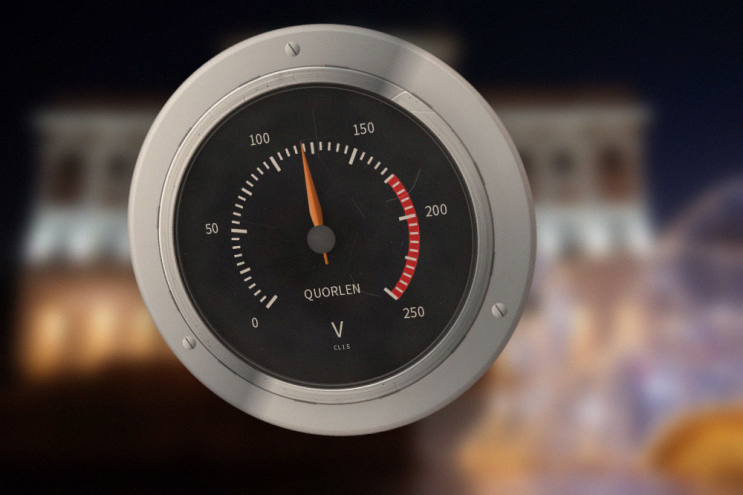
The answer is 120,V
